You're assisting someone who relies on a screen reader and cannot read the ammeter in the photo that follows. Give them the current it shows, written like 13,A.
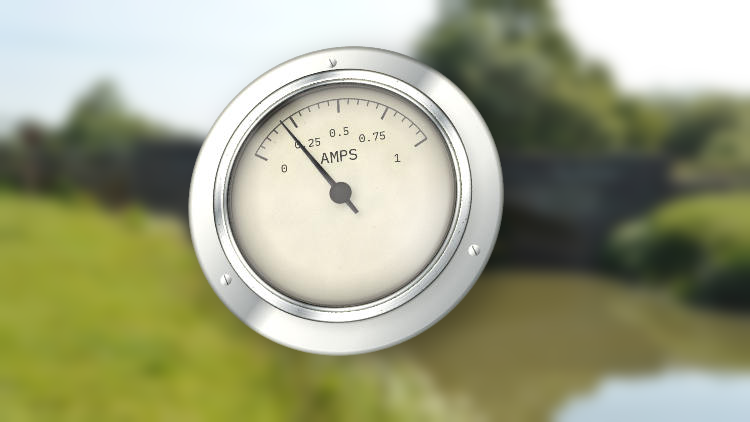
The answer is 0.2,A
